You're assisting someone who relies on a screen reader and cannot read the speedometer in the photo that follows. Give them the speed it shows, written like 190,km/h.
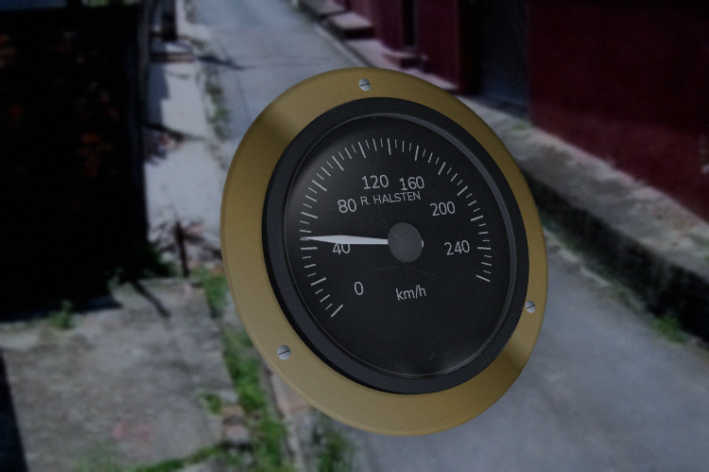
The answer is 45,km/h
